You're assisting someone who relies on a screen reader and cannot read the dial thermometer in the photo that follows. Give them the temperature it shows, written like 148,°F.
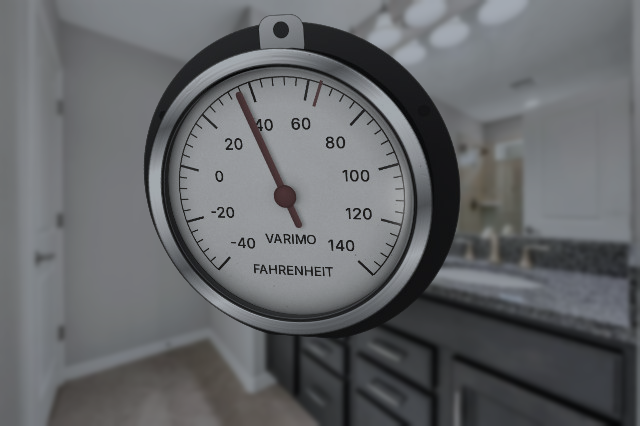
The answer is 36,°F
